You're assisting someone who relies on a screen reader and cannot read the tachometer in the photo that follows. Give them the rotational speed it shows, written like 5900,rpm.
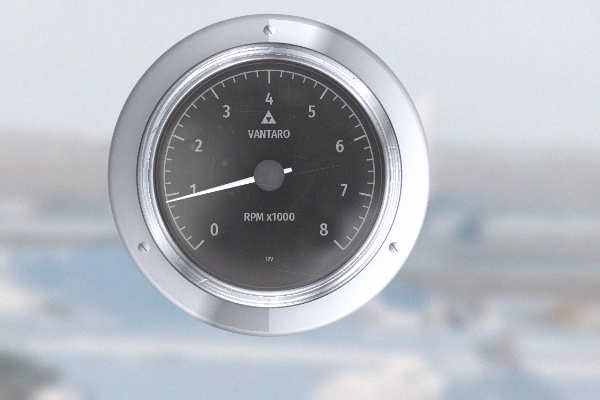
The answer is 900,rpm
